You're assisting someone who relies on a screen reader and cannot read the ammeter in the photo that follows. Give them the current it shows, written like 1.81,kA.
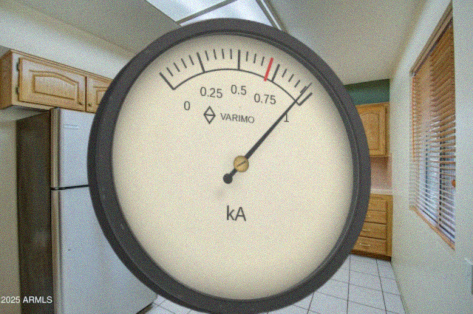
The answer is 0.95,kA
